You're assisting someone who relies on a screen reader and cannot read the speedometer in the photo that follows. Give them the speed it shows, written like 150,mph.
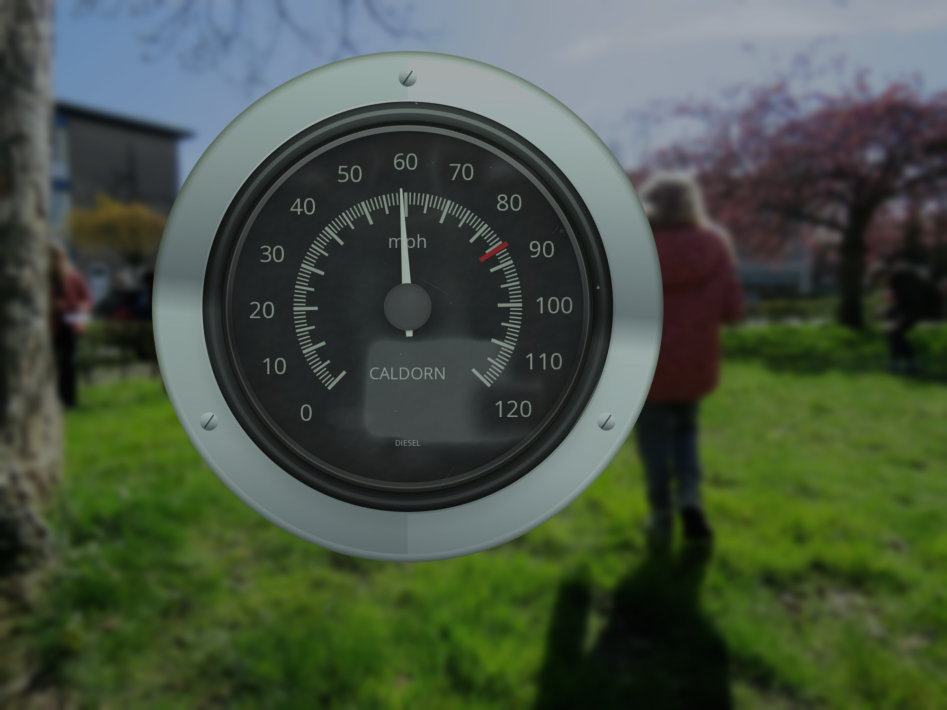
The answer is 59,mph
